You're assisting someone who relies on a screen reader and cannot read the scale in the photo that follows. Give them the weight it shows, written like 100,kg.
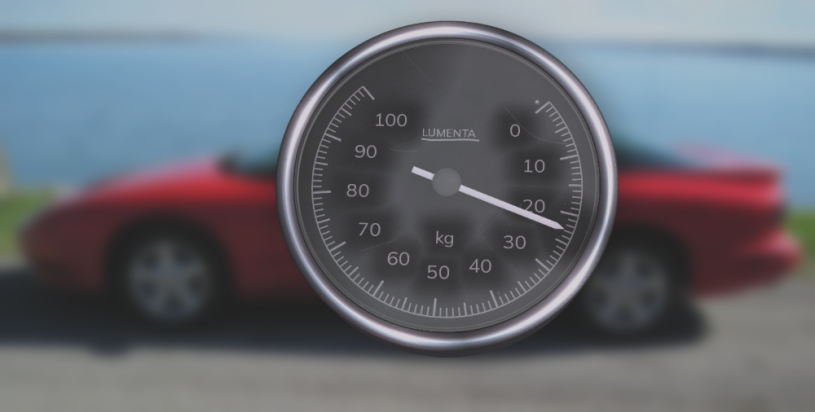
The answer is 23,kg
